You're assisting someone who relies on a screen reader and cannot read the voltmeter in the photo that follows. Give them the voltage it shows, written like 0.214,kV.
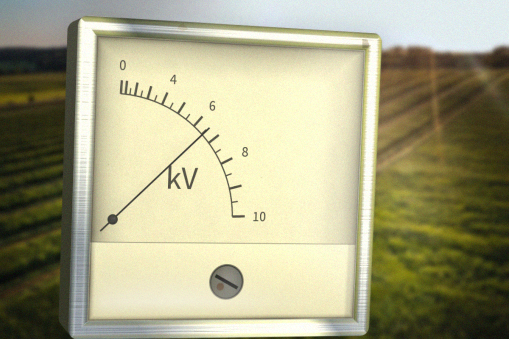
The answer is 6.5,kV
